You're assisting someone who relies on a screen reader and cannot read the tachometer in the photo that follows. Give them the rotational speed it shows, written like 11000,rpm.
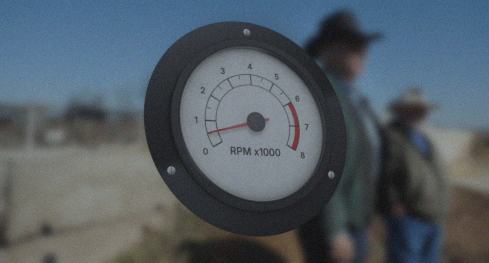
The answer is 500,rpm
